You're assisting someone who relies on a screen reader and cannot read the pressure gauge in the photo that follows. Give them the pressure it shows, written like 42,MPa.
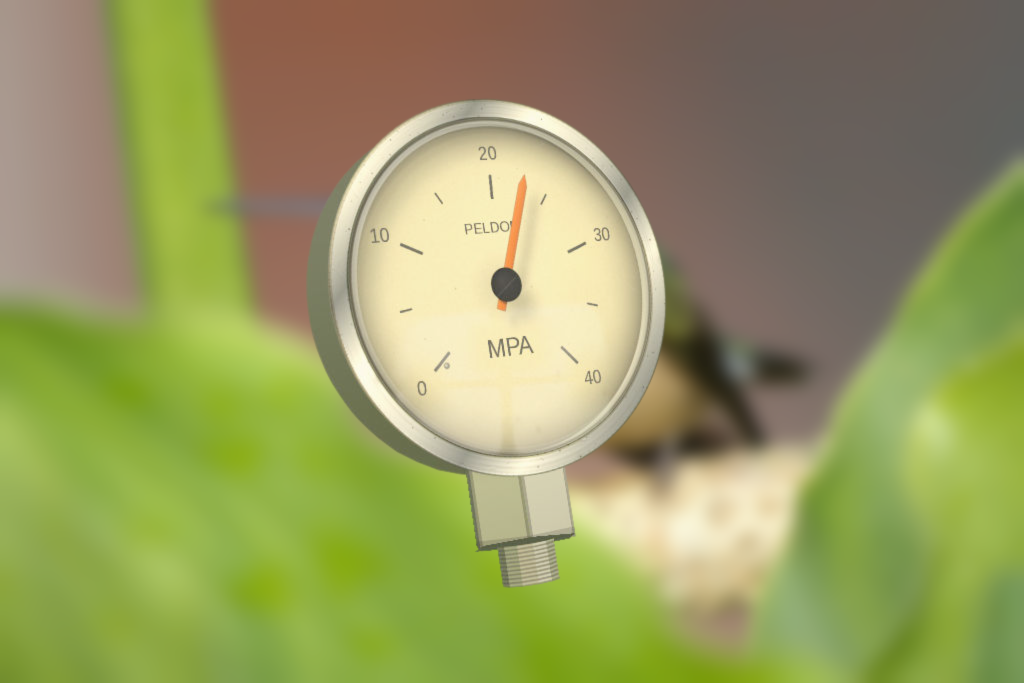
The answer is 22.5,MPa
